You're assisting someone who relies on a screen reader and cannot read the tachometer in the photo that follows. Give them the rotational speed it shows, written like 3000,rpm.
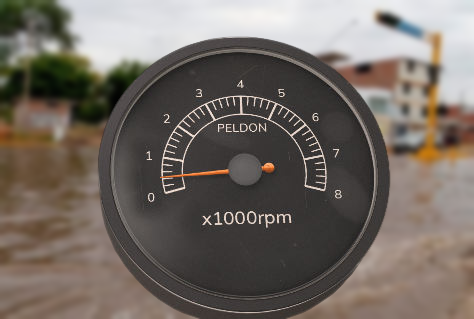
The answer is 400,rpm
